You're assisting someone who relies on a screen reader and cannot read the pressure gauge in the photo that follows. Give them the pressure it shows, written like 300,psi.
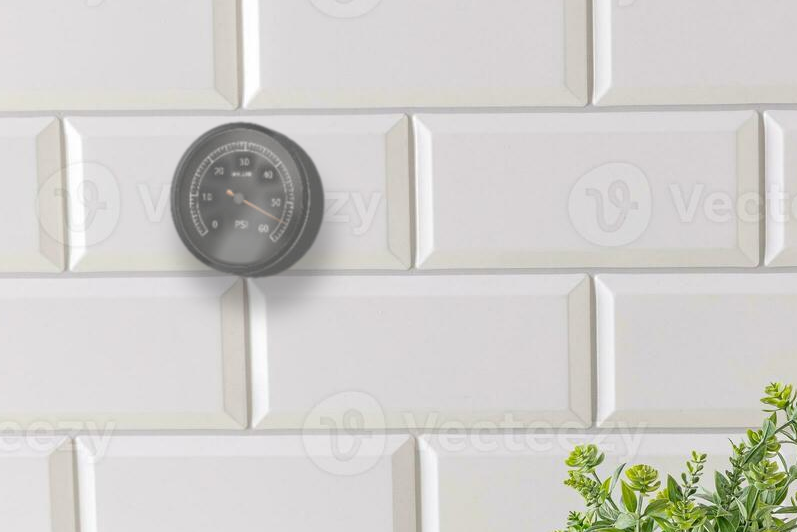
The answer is 55,psi
